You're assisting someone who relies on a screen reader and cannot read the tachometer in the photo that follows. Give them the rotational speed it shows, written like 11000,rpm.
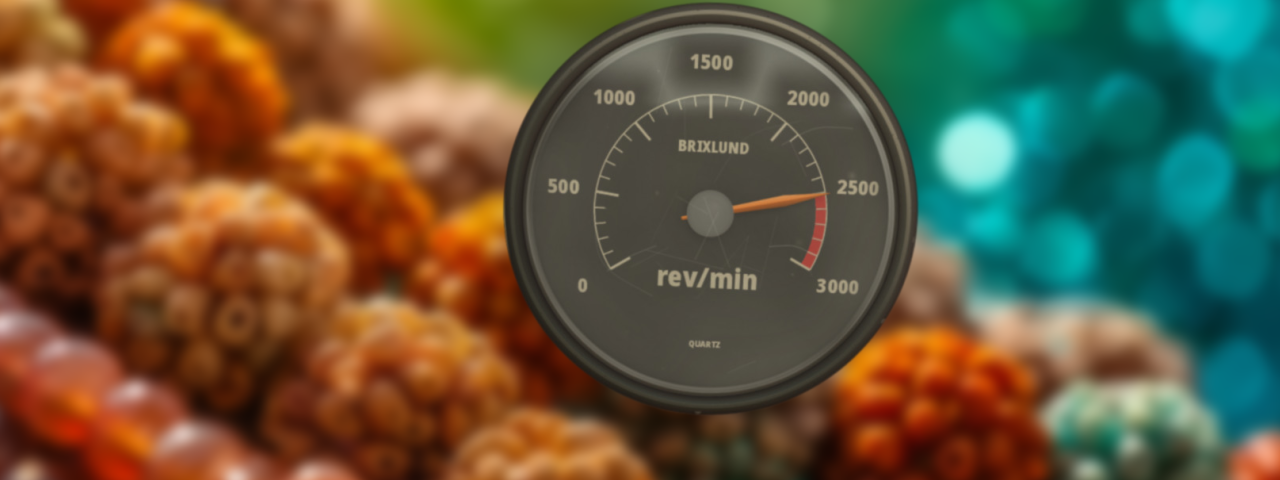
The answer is 2500,rpm
